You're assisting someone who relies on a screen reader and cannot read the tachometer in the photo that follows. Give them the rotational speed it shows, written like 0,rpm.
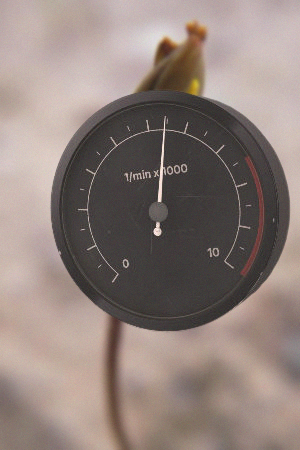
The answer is 5500,rpm
